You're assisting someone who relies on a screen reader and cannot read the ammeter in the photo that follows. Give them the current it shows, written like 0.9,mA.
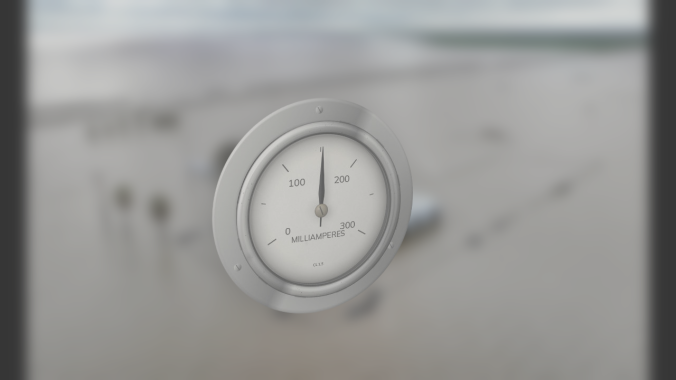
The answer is 150,mA
